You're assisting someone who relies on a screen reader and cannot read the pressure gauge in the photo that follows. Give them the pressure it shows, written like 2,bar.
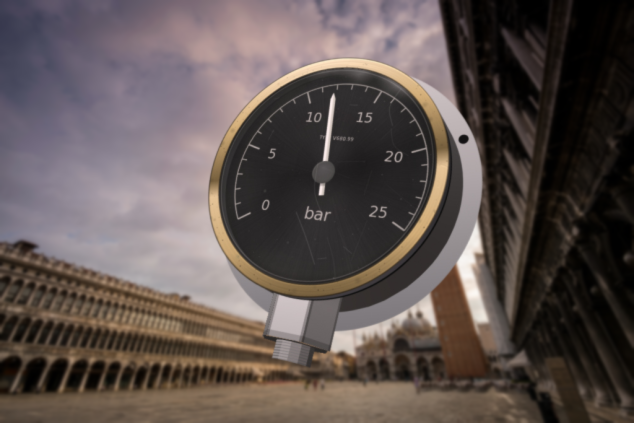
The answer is 12,bar
